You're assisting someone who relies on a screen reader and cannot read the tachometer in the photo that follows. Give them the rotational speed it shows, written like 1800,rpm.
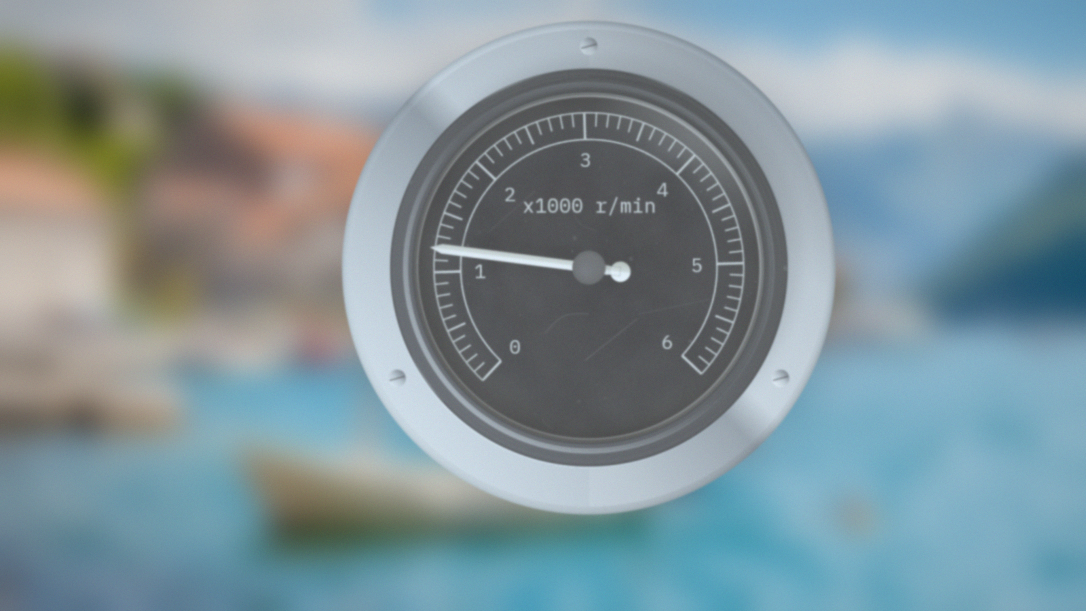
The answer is 1200,rpm
